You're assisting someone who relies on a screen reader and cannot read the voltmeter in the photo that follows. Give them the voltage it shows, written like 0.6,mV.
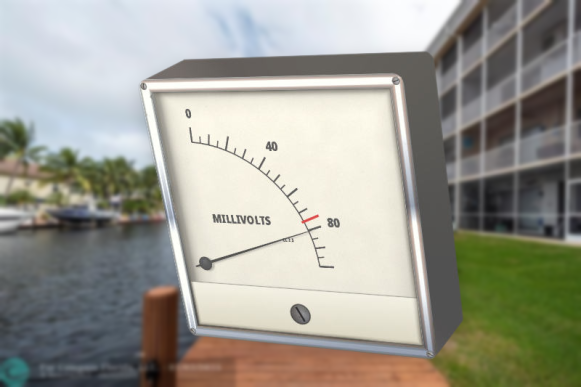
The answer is 80,mV
